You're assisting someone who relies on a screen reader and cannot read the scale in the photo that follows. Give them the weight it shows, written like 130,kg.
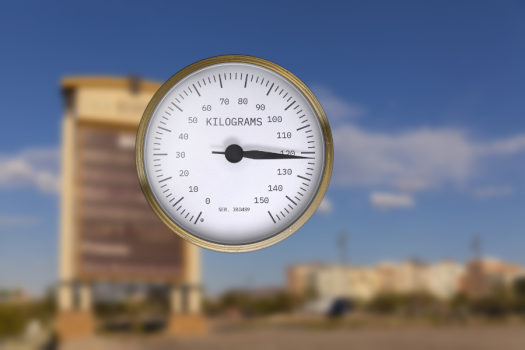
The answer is 122,kg
